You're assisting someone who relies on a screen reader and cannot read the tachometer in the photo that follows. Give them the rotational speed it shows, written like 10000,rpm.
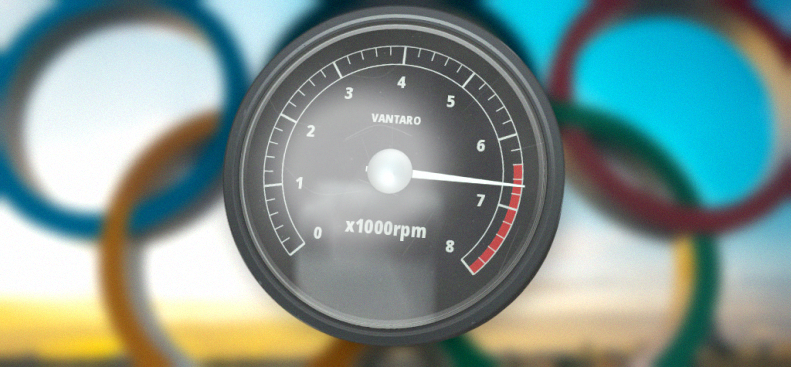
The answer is 6700,rpm
